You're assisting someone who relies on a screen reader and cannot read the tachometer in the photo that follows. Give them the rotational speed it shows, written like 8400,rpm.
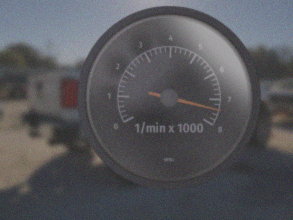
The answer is 7400,rpm
